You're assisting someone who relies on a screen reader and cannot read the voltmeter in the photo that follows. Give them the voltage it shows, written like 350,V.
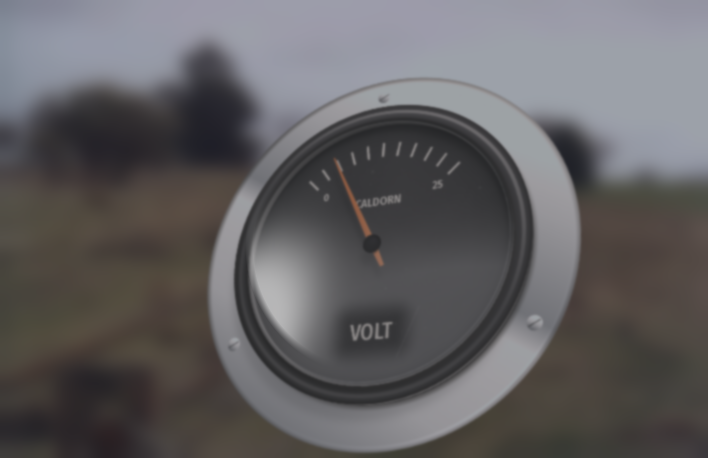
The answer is 5,V
